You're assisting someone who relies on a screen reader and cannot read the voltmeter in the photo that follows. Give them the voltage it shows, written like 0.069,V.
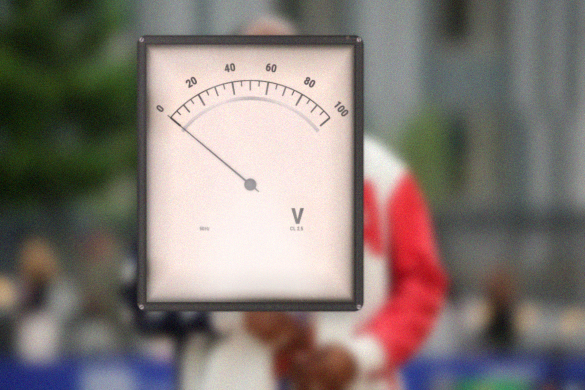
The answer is 0,V
